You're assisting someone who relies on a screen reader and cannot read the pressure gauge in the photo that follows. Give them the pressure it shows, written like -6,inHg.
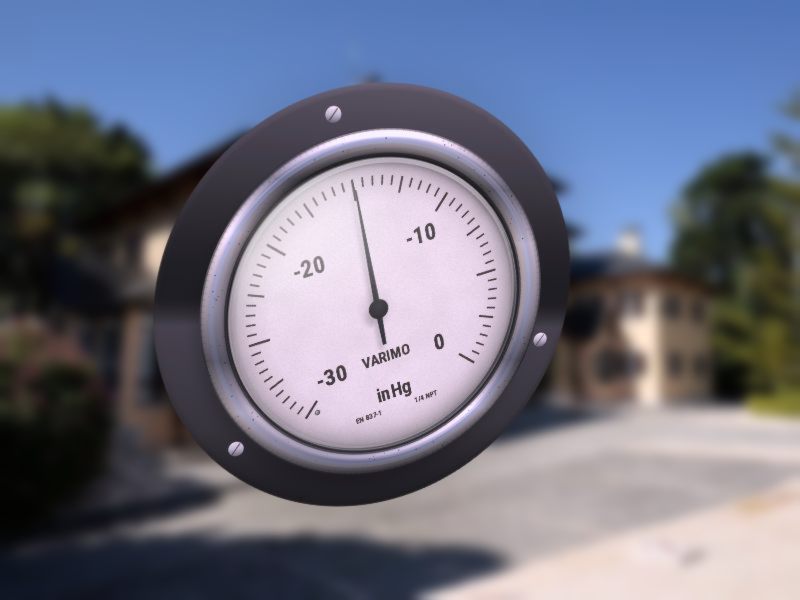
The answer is -15,inHg
